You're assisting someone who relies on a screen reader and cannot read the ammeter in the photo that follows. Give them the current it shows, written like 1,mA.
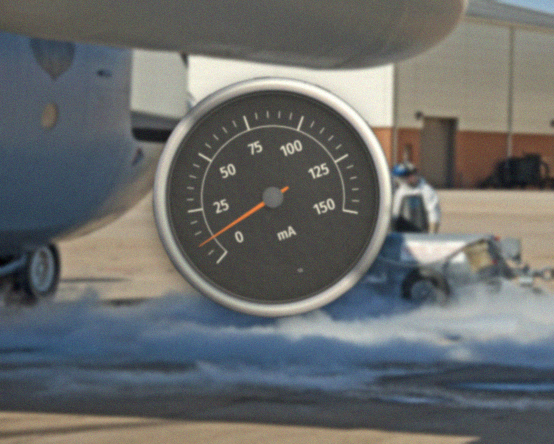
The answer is 10,mA
